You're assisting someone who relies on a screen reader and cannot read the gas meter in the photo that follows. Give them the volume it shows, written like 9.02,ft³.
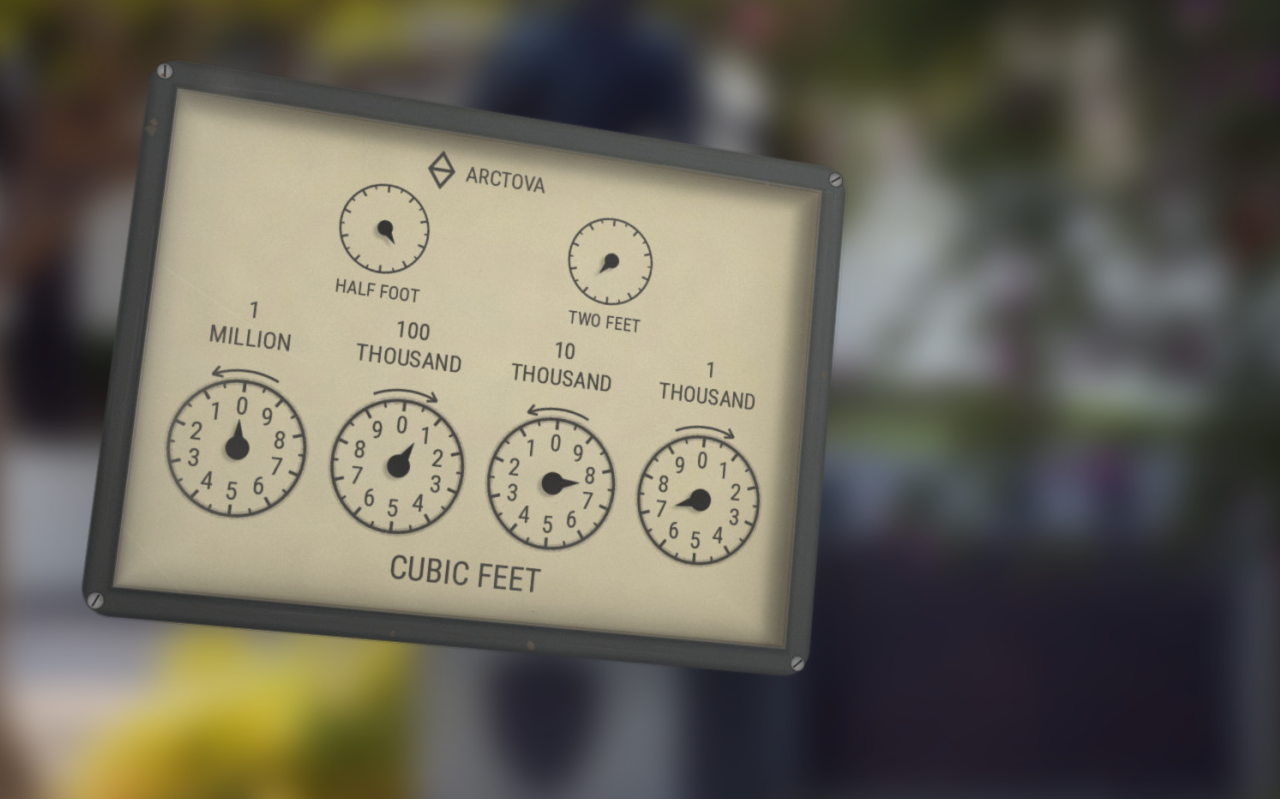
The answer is 7700,ft³
